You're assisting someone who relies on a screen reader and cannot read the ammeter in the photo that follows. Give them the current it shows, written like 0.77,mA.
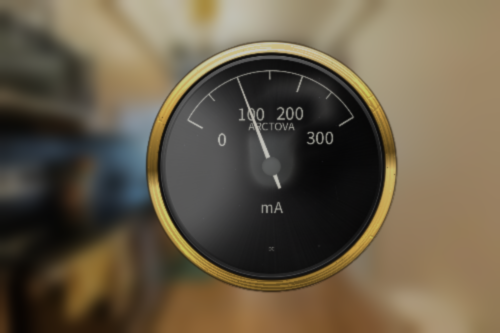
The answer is 100,mA
